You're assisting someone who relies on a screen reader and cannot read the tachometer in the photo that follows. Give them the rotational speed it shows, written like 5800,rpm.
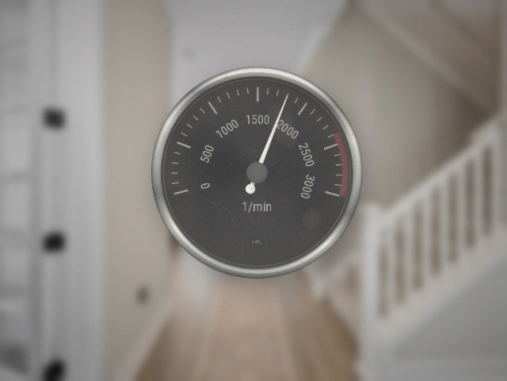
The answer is 1800,rpm
